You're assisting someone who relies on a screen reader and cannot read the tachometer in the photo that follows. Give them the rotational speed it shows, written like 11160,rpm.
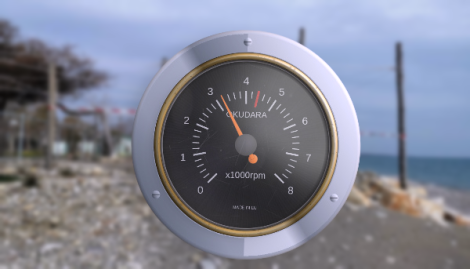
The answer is 3200,rpm
